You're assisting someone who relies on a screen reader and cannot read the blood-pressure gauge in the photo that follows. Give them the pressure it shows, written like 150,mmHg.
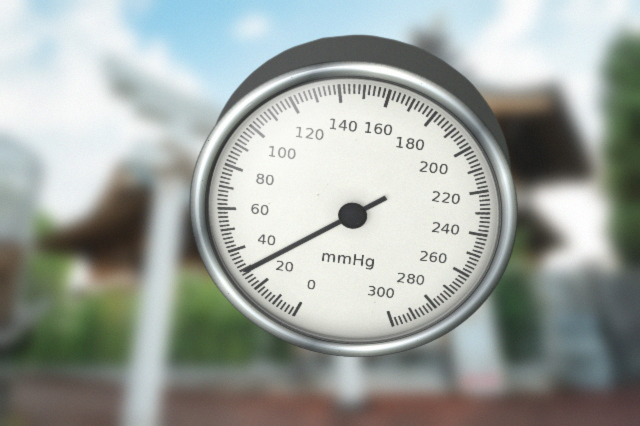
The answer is 30,mmHg
